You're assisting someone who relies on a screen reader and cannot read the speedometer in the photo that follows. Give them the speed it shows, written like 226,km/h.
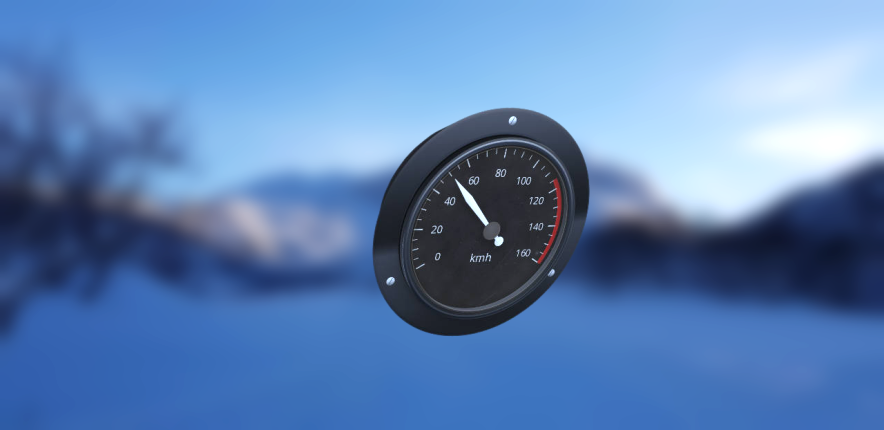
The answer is 50,km/h
